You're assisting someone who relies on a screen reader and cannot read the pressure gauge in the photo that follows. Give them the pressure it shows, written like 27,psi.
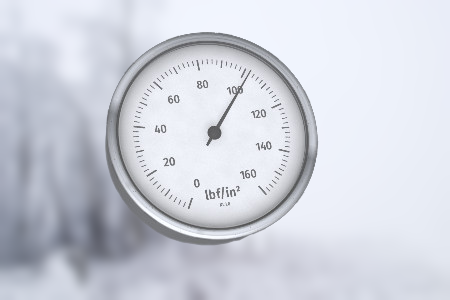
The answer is 102,psi
